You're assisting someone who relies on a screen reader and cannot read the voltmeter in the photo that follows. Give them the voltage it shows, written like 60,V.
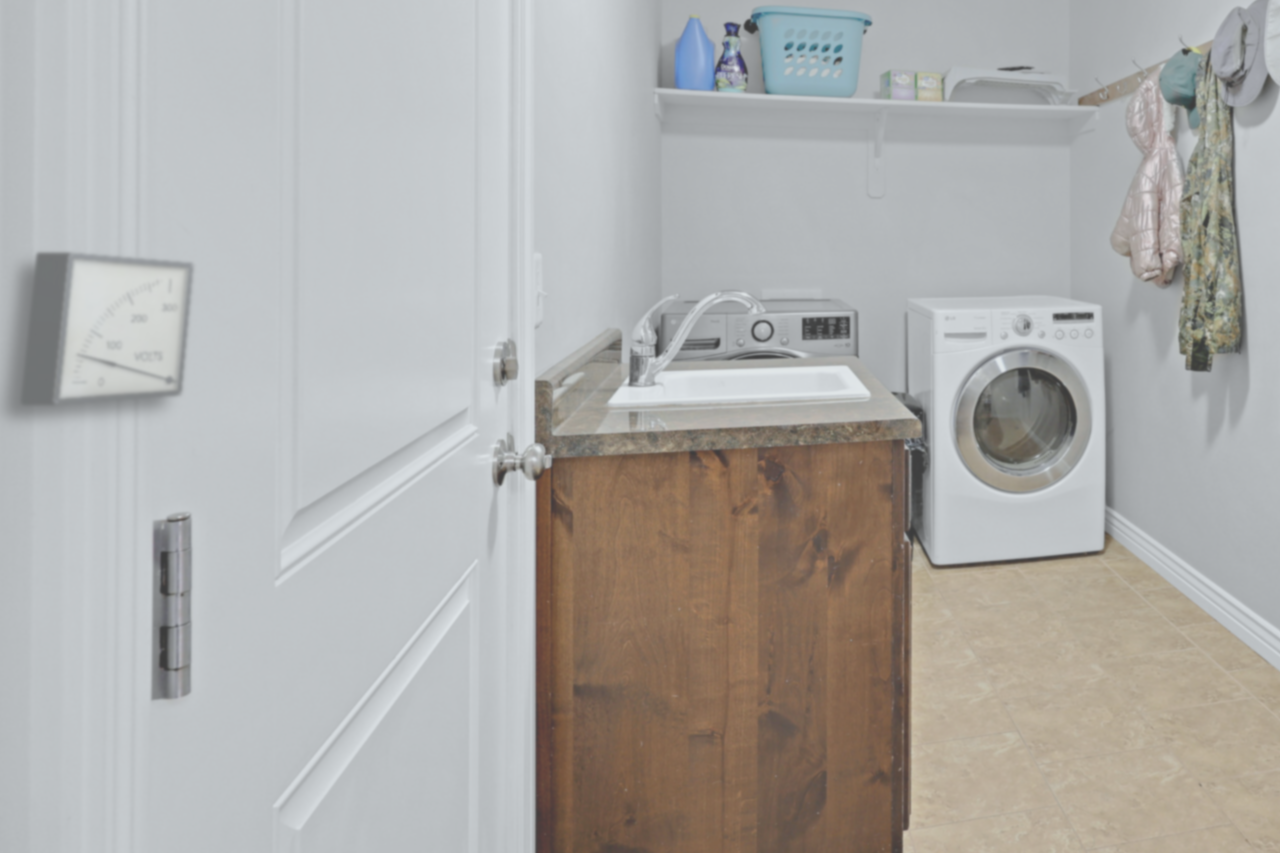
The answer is 50,V
